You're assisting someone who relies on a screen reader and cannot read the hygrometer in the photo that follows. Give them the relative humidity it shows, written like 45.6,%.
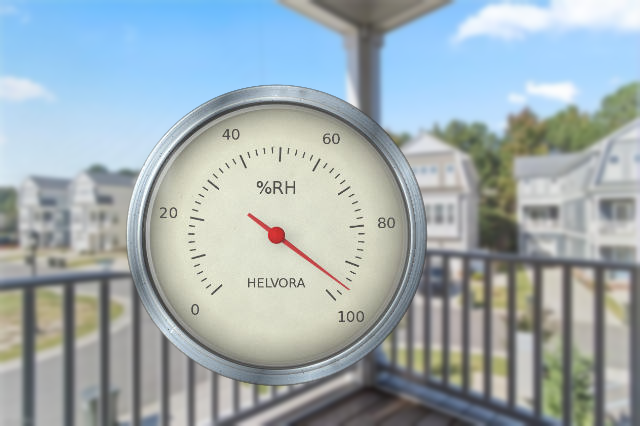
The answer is 96,%
